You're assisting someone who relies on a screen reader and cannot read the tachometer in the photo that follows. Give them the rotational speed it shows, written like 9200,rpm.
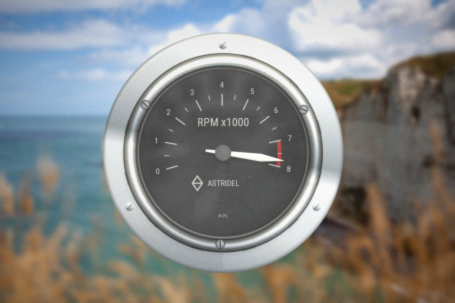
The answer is 7750,rpm
